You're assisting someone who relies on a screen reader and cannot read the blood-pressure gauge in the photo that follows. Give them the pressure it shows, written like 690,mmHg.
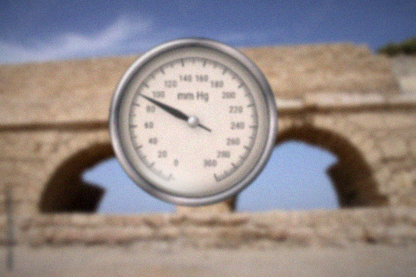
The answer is 90,mmHg
